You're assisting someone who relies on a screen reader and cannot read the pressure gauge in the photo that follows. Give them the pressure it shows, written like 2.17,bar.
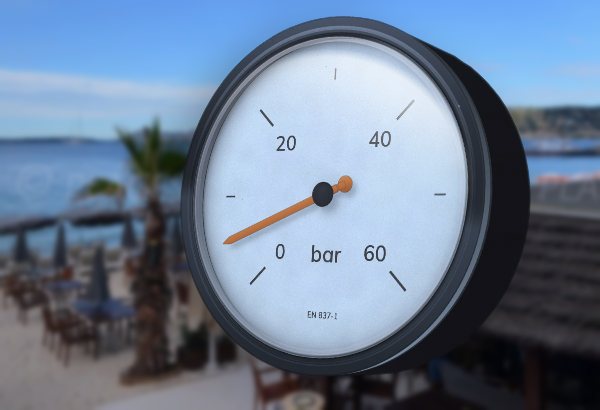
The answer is 5,bar
